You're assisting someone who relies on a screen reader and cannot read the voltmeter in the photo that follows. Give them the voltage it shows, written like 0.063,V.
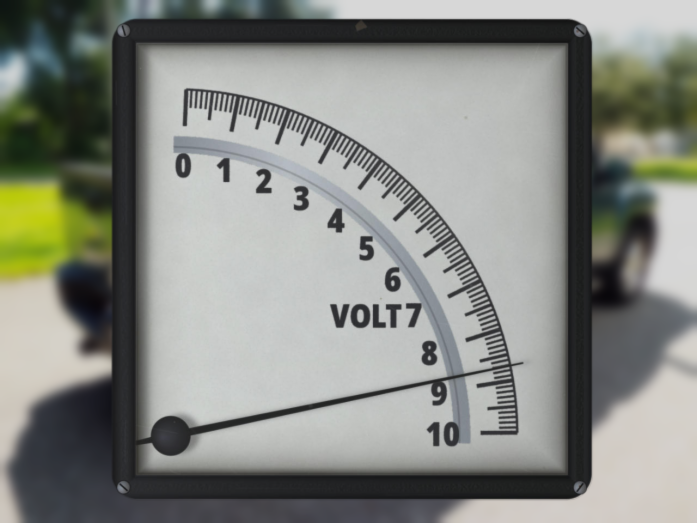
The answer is 8.7,V
